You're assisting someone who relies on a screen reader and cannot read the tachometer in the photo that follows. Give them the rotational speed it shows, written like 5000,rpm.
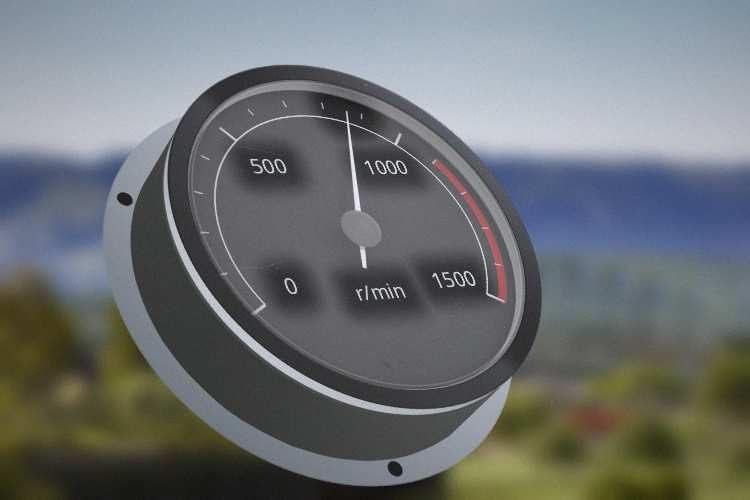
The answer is 850,rpm
